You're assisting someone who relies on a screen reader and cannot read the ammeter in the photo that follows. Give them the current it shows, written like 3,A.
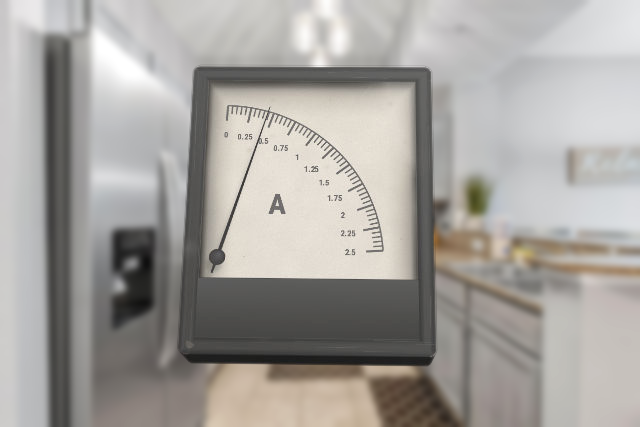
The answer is 0.45,A
